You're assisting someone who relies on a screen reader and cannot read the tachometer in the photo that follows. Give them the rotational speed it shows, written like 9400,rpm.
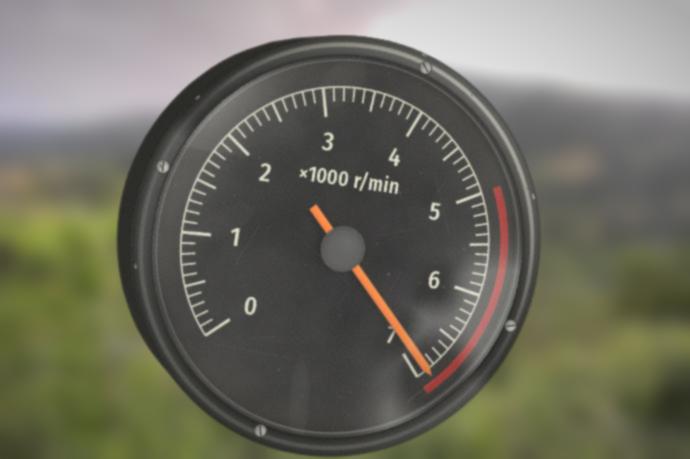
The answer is 6900,rpm
